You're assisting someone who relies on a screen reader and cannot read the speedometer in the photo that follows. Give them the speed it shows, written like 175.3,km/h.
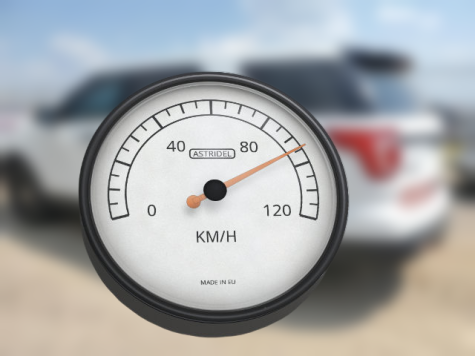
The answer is 95,km/h
